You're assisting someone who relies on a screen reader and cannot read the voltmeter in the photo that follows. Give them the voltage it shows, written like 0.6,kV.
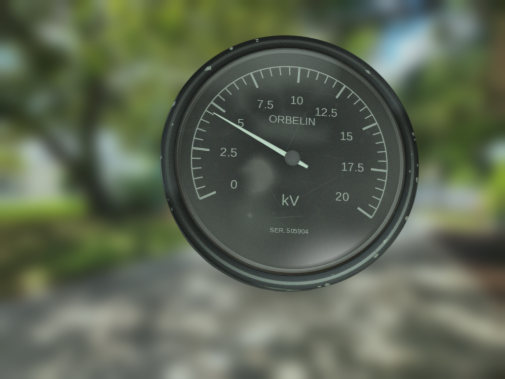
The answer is 4.5,kV
